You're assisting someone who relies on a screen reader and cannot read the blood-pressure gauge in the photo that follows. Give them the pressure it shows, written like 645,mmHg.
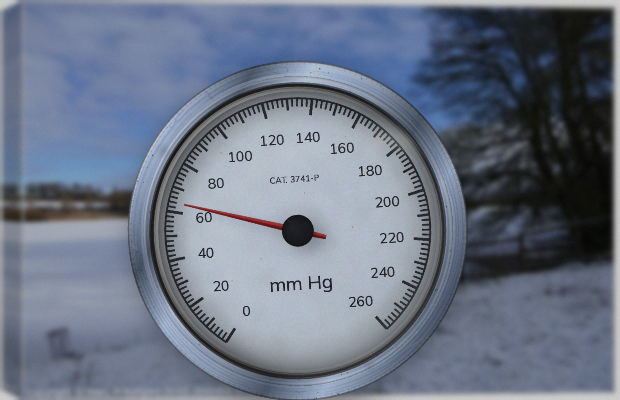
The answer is 64,mmHg
